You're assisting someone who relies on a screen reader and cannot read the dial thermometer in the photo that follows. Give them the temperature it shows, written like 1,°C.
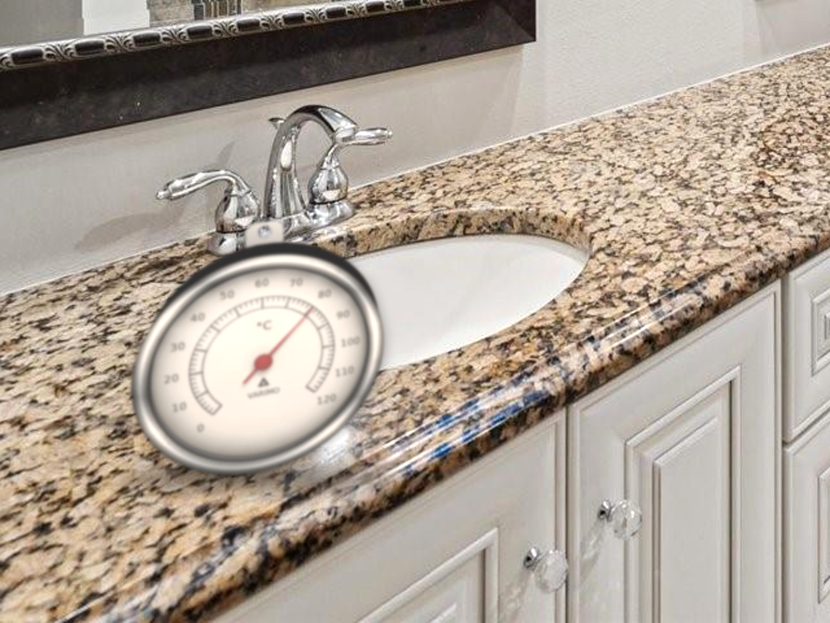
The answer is 80,°C
